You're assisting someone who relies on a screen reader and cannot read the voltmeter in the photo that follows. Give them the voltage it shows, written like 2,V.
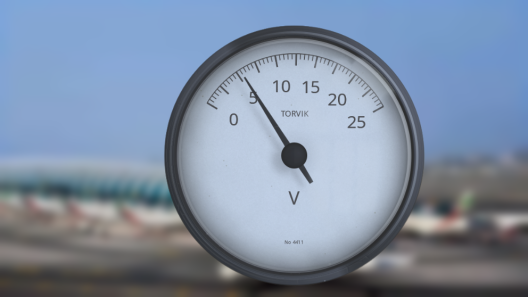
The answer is 5.5,V
